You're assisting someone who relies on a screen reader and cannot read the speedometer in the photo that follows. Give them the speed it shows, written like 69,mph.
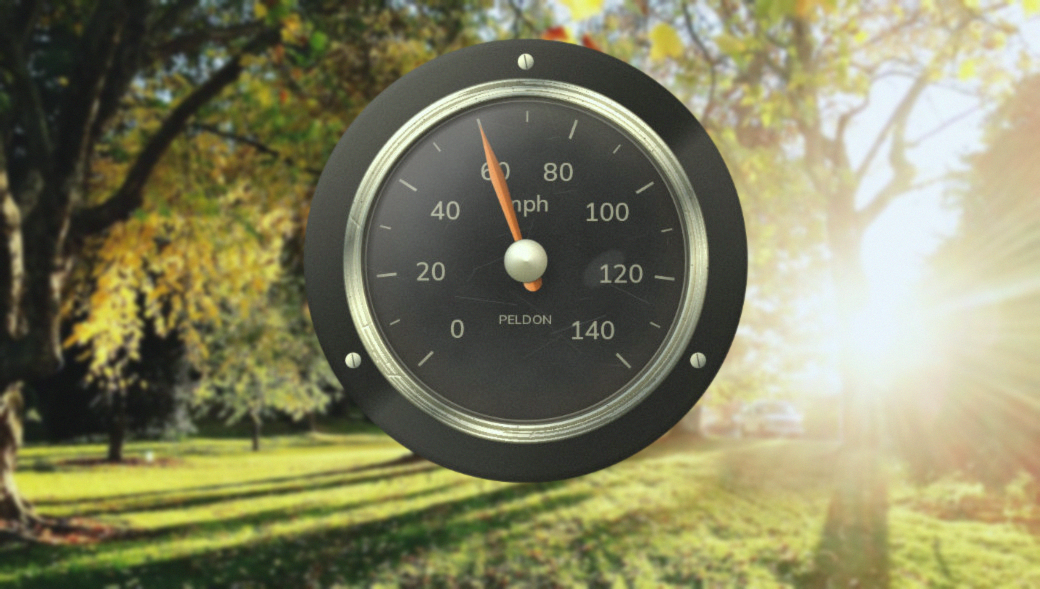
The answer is 60,mph
